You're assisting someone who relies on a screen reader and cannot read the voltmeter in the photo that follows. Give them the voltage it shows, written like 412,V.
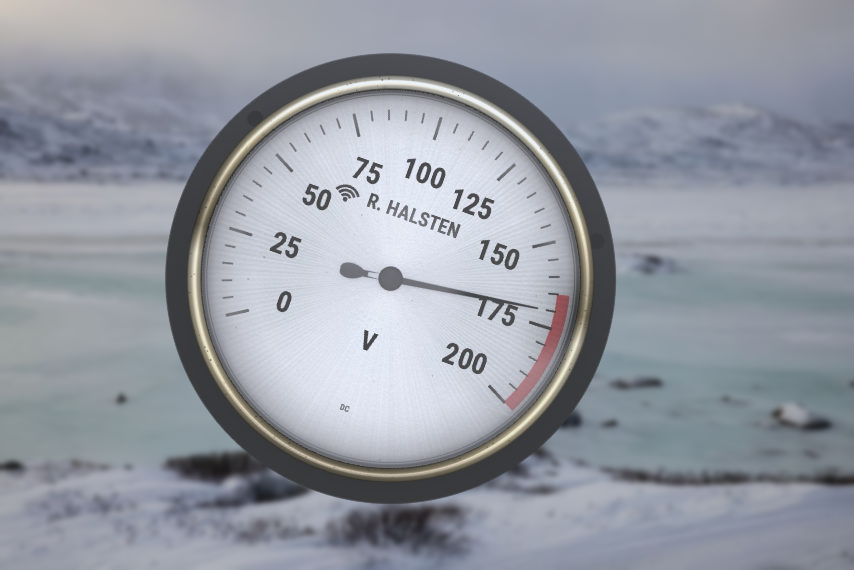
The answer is 170,V
